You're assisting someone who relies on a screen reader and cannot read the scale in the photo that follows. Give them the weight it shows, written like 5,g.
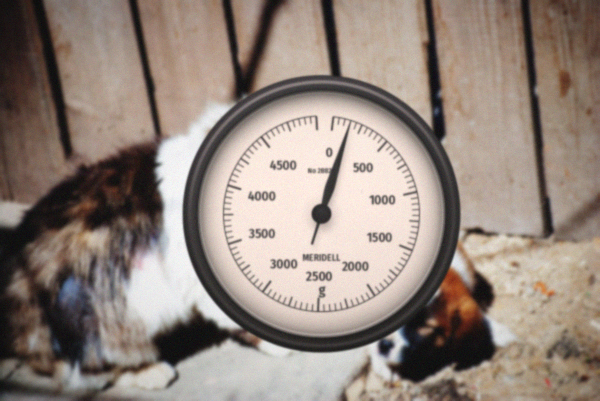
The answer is 150,g
